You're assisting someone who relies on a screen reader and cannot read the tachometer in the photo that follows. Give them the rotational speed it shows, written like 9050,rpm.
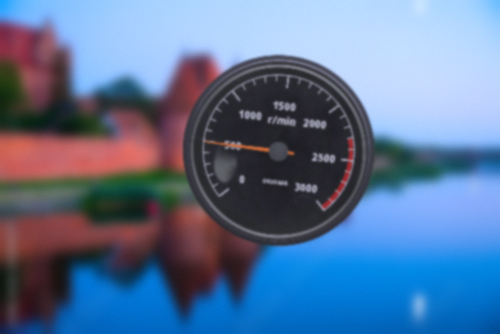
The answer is 500,rpm
